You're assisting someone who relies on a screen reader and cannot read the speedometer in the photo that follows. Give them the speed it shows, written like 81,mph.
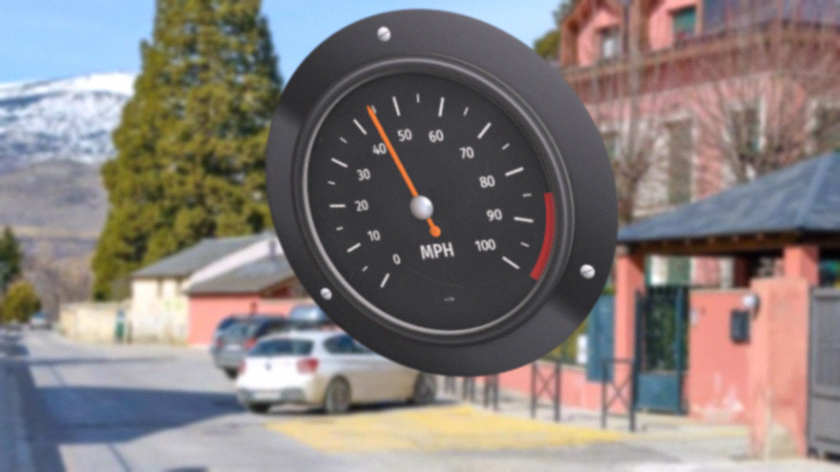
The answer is 45,mph
